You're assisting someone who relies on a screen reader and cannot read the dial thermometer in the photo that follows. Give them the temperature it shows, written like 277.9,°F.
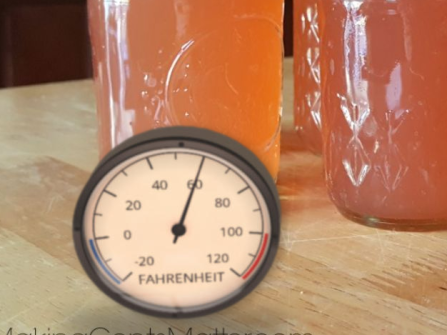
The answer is 60,°F
